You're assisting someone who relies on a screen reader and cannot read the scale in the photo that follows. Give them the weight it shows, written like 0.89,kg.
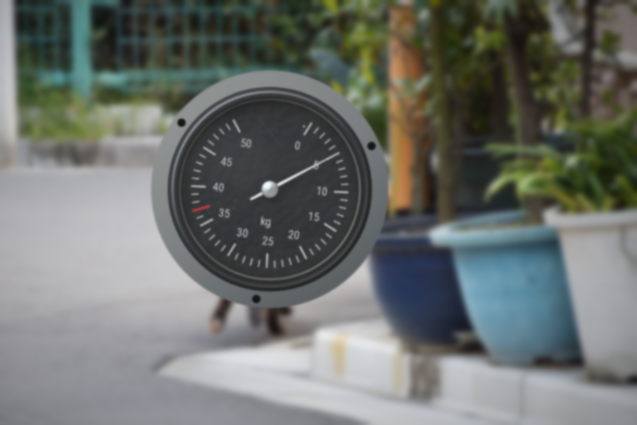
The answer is 5,kg
